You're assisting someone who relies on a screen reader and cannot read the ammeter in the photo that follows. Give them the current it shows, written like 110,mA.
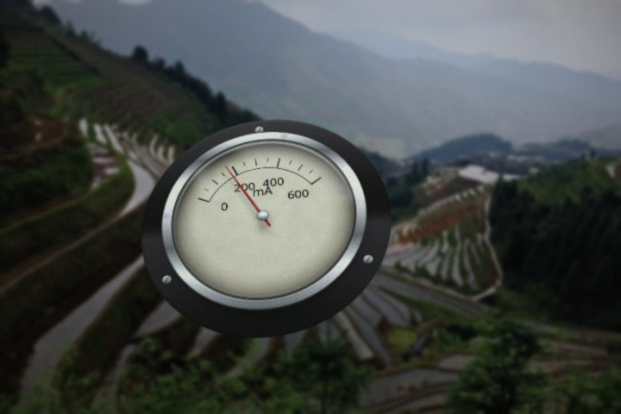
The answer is 175,mA
